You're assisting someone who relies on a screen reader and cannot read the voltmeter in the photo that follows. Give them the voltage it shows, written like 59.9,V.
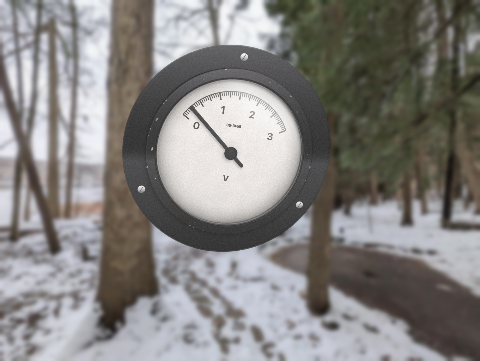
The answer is 0.25,V
